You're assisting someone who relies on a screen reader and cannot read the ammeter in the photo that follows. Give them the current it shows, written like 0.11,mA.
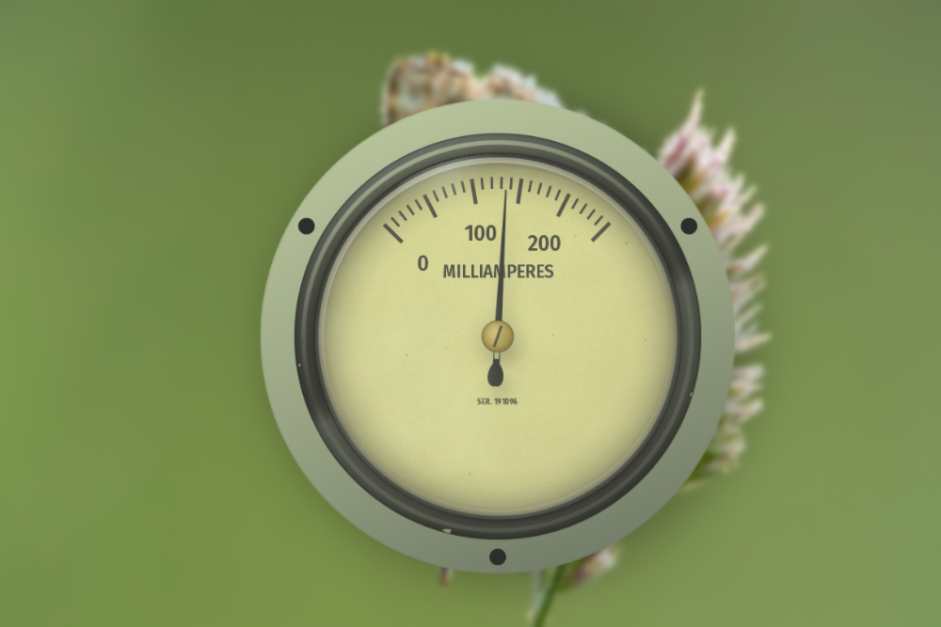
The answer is 135,mA
